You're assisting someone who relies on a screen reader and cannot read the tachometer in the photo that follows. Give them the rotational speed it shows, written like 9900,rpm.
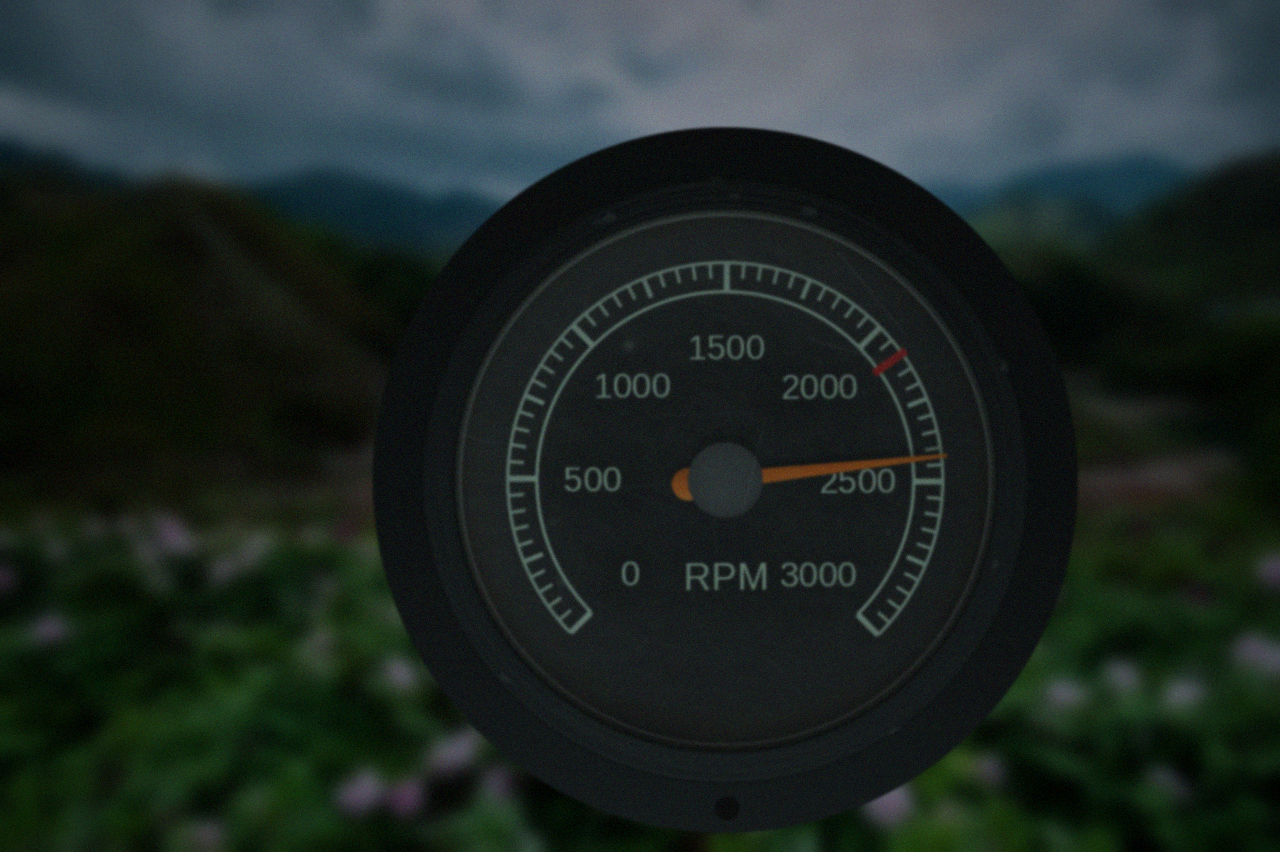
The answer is 2425,rpm
